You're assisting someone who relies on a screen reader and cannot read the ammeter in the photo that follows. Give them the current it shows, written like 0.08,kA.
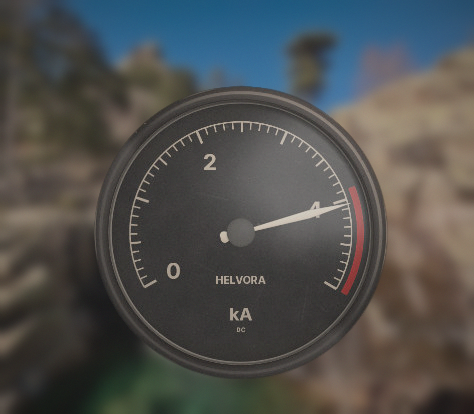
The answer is 4.05,kA
